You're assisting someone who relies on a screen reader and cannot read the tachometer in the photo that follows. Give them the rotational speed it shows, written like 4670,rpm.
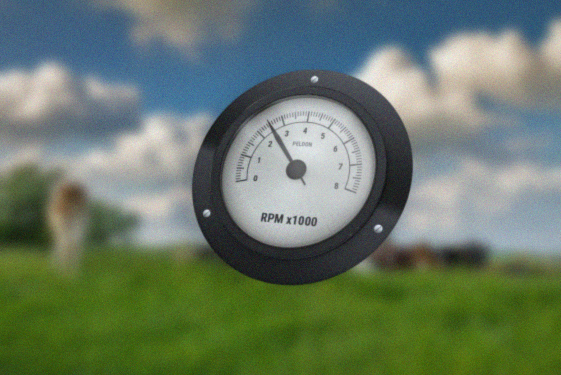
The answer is 2500,rpm
